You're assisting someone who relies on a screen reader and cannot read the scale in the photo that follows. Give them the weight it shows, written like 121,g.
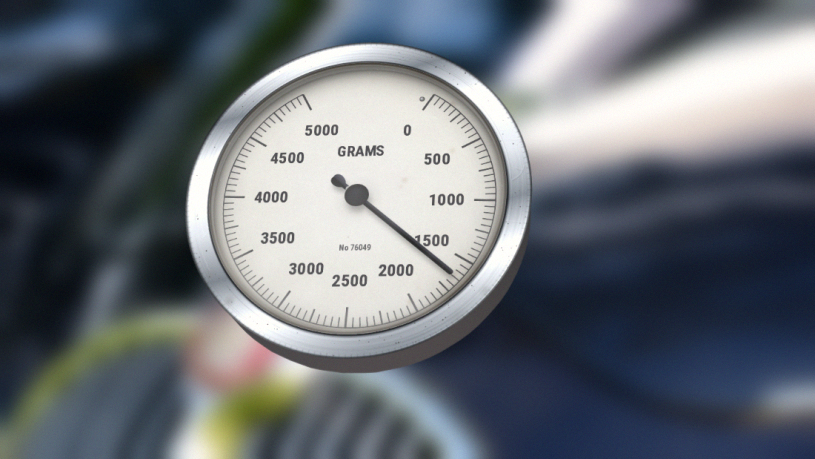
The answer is 1650,g
